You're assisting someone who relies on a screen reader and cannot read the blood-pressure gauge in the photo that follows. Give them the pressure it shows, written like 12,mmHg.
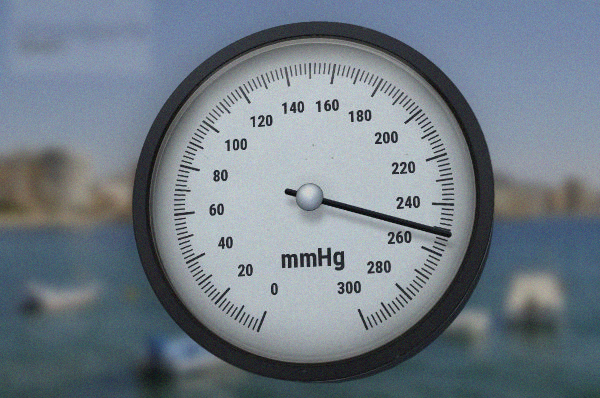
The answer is 252,mmHg
